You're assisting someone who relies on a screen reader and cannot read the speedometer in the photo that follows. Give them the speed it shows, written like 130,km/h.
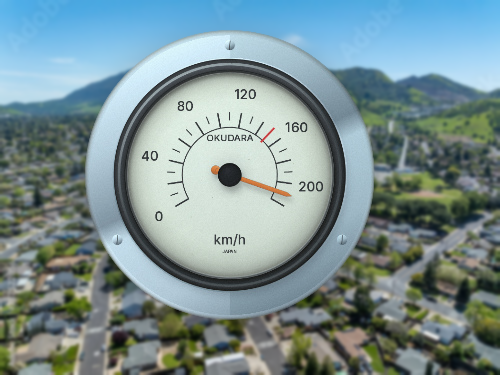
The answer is 210,km/h
